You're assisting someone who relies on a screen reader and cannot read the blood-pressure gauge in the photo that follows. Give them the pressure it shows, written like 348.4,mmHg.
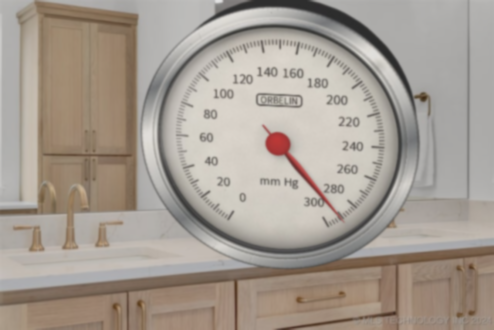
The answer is 290,mmHg
